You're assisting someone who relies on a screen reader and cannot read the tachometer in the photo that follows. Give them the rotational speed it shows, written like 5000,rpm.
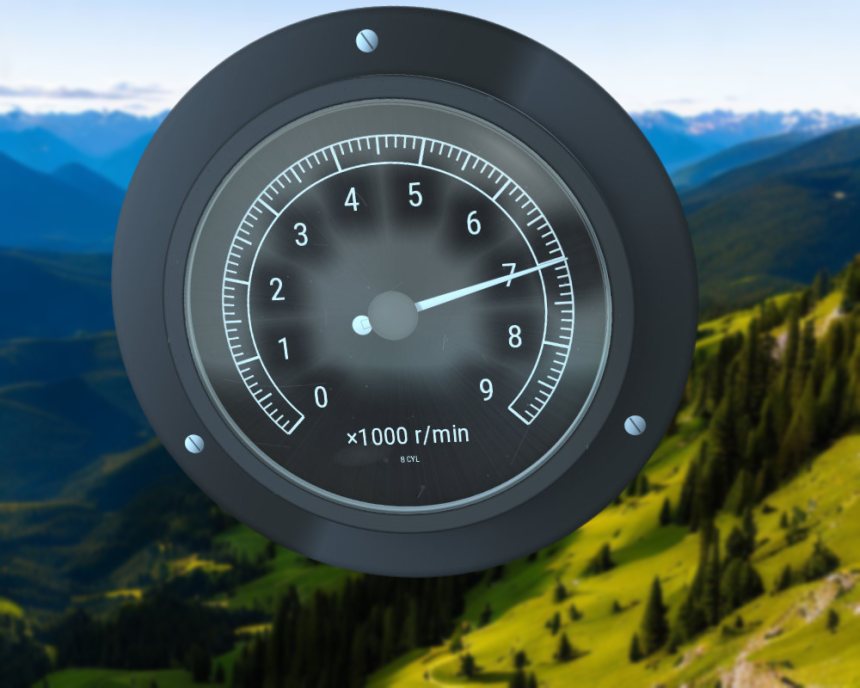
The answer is 7000,rpm
